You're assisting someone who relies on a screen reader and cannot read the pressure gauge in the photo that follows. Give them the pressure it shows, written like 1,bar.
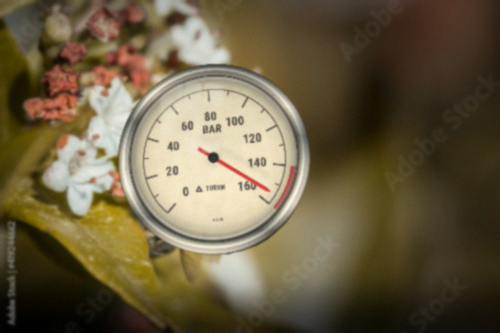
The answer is 155,bar
